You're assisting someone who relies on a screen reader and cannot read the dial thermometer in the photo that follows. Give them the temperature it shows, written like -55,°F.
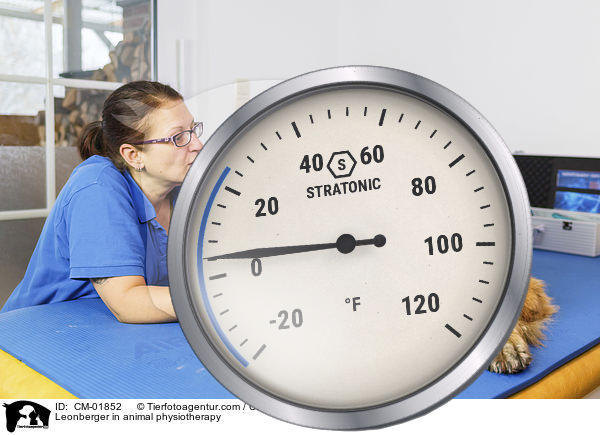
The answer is 4,°F
